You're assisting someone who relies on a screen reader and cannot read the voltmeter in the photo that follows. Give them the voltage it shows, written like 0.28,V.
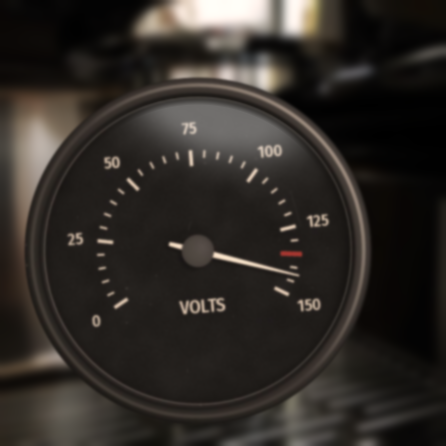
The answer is 142.5,V
